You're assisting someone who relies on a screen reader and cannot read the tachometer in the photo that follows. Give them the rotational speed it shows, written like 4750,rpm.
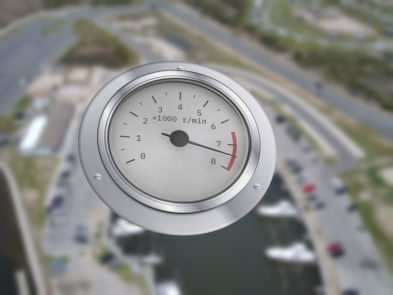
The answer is 7500,rpm
